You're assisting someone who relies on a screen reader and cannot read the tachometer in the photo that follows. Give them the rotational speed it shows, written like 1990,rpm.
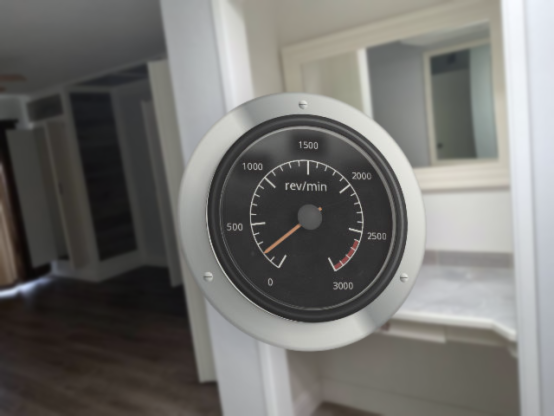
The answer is 200,rpm
